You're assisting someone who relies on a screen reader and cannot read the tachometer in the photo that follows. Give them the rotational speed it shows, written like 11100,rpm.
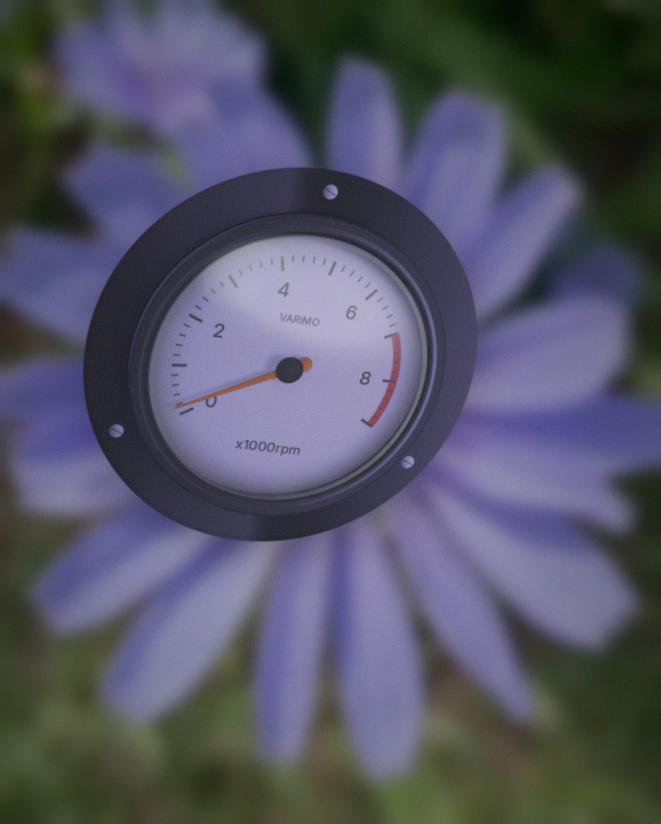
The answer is 200,rpm
